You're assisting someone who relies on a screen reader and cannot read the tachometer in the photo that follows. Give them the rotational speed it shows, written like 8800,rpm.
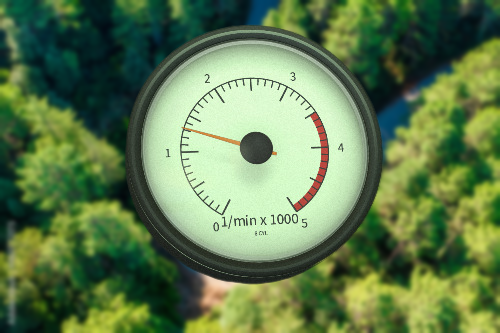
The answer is 1300,rpm
